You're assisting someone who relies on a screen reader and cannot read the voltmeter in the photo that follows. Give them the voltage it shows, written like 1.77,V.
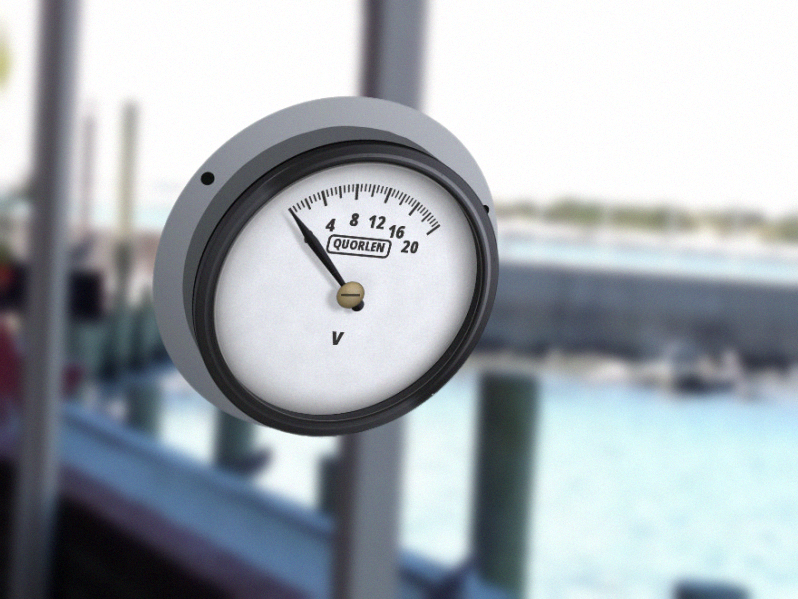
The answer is 0,V
